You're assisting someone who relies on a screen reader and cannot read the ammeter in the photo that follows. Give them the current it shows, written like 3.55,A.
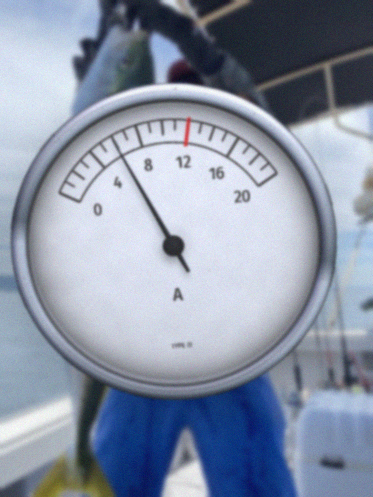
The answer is 6,A
